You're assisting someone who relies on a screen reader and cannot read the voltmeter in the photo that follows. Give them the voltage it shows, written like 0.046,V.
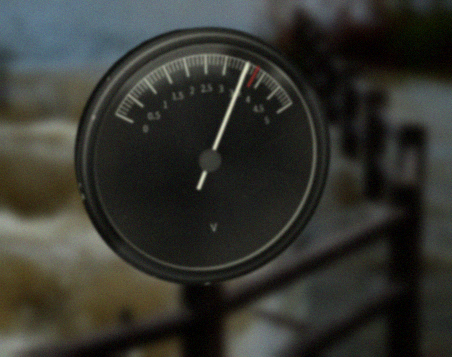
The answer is 3.5,V
